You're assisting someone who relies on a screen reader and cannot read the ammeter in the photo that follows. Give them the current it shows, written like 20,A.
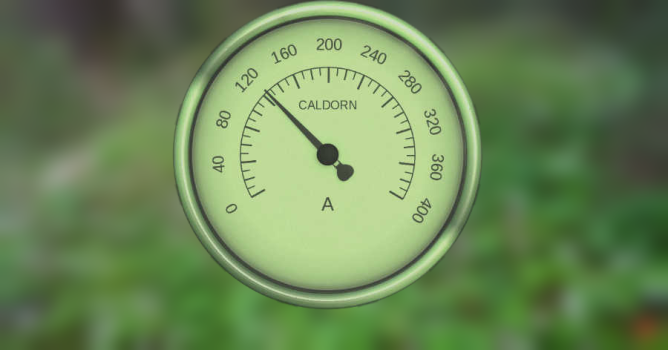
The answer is 125,A
